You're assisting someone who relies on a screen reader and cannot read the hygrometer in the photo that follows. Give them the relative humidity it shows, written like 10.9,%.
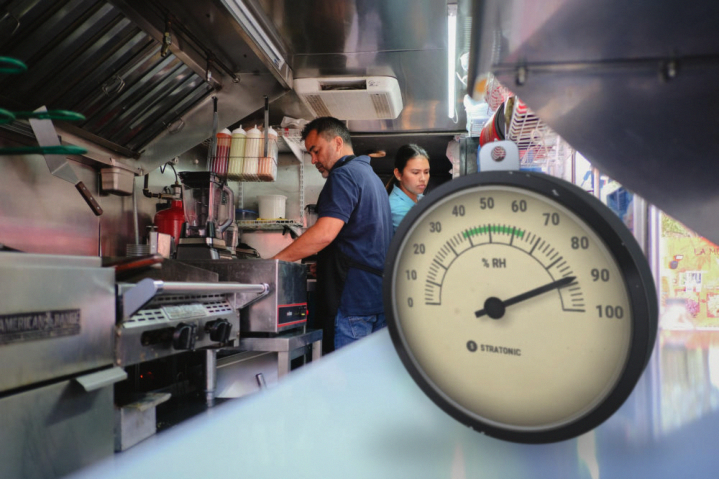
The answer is 88,%
